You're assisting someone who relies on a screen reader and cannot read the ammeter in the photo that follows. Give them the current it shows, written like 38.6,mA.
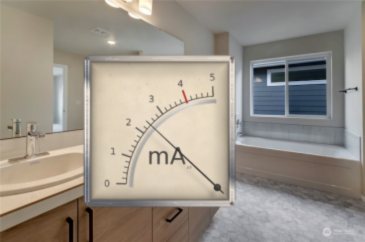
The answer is 2.4,mA
